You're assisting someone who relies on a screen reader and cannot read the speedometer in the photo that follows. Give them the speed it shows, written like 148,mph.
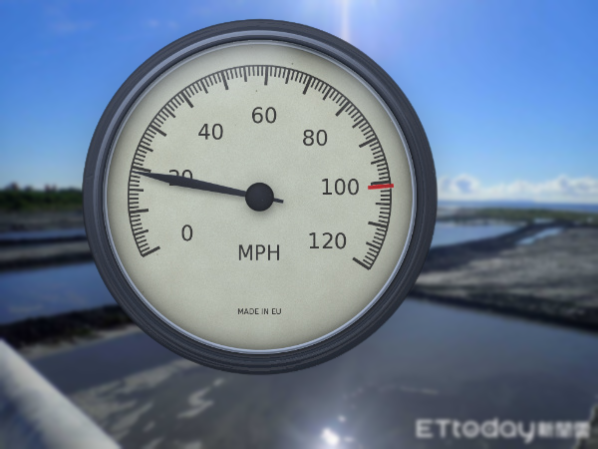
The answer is 19,mph
